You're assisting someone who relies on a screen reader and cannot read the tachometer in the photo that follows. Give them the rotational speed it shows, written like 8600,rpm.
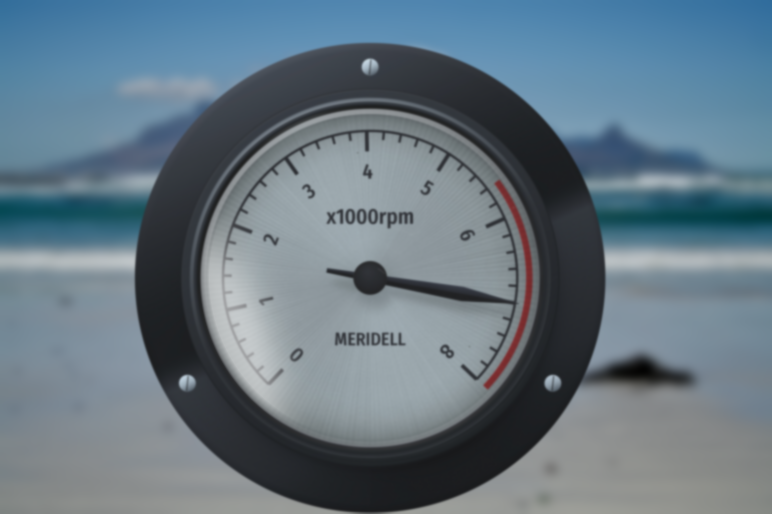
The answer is 7000,rpm
